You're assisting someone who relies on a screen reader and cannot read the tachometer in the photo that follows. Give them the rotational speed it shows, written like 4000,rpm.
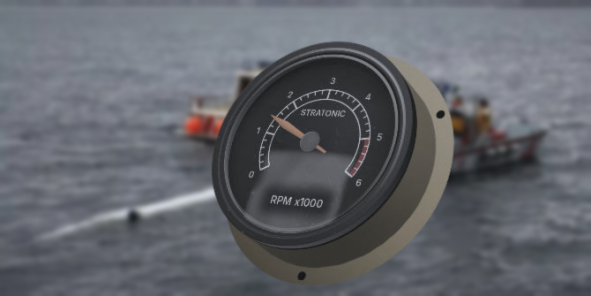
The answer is 1400,rpm
